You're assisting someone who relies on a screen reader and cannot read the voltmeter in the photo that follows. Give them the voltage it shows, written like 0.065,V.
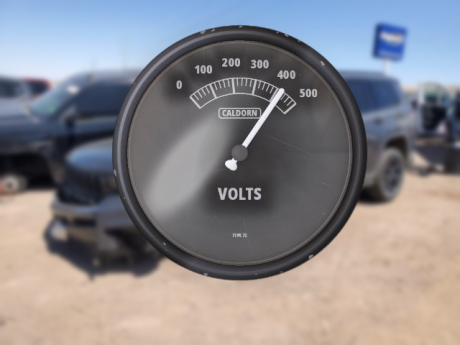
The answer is 420,V
